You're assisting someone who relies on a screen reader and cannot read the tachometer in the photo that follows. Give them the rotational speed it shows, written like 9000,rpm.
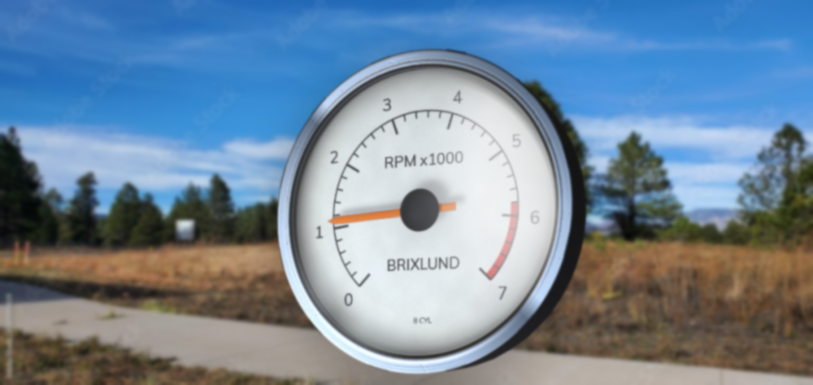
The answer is 1100,rpm
